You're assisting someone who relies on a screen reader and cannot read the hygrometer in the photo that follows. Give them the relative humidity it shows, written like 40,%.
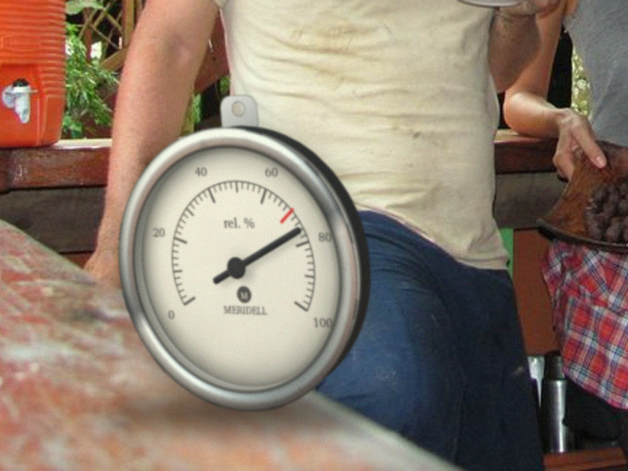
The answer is 76,%
